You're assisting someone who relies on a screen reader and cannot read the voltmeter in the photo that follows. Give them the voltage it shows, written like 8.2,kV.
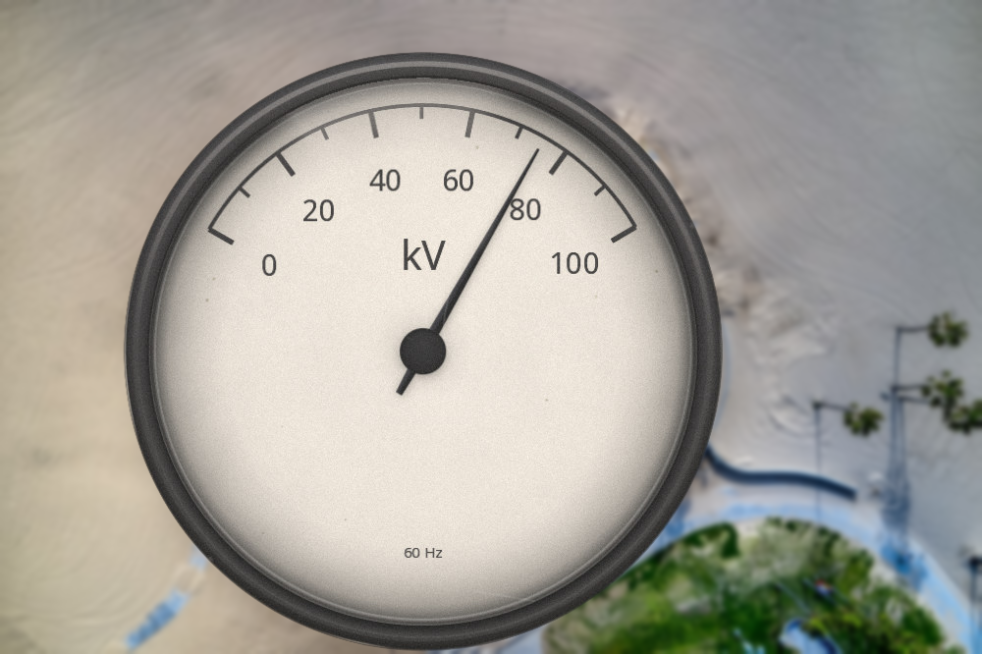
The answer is 75,kV
